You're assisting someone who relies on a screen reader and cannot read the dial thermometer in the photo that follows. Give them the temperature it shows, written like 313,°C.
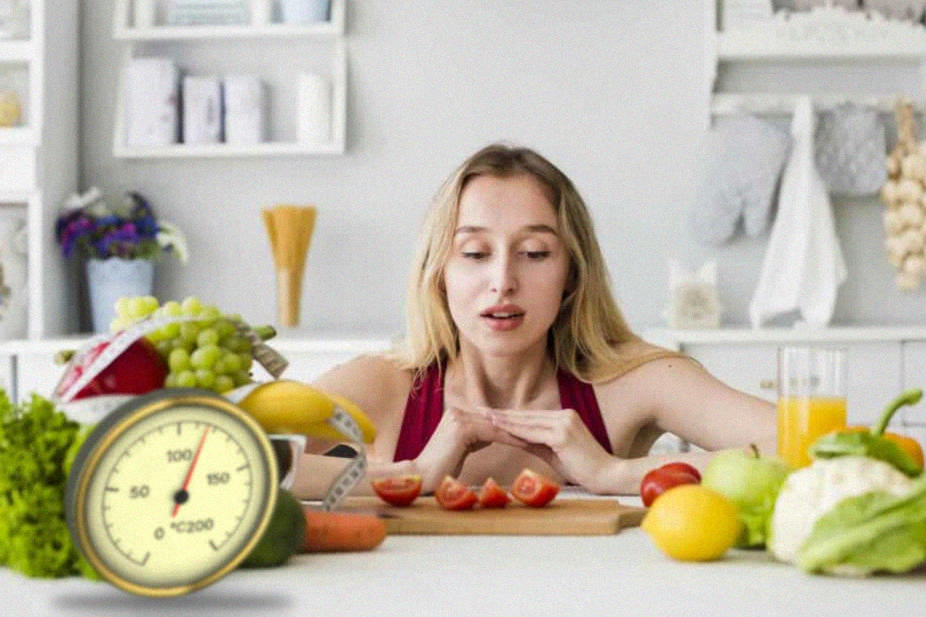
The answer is 115,°C
